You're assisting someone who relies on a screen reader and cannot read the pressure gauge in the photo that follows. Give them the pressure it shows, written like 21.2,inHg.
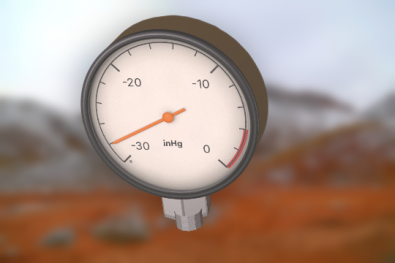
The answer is -28,inHg
